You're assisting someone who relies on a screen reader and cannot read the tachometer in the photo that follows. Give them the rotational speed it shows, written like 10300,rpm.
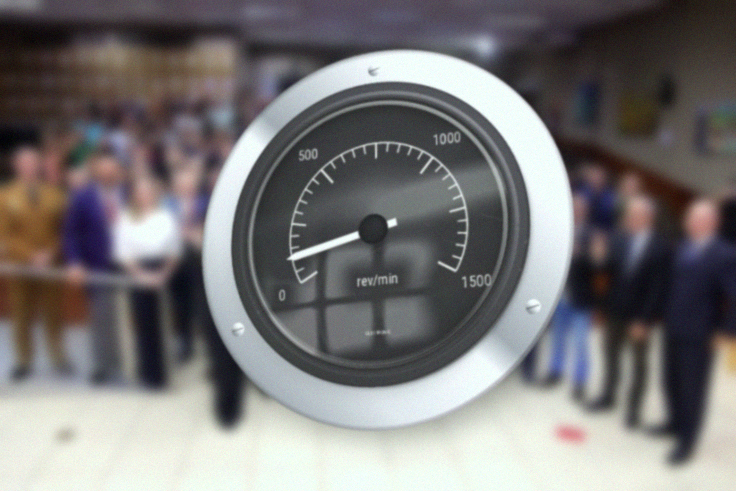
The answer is 100,rpm
